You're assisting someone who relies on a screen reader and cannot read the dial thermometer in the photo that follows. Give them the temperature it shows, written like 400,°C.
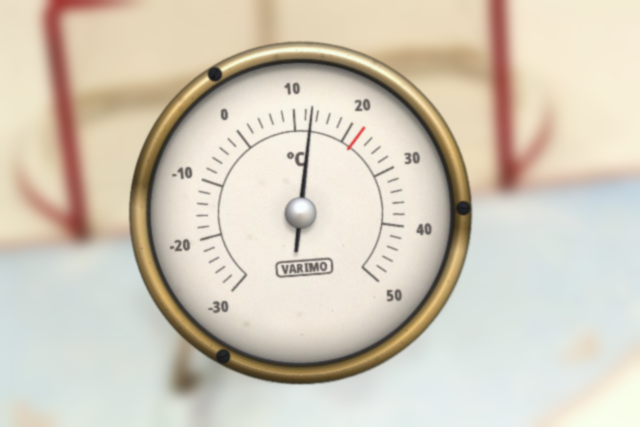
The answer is 13,°C
